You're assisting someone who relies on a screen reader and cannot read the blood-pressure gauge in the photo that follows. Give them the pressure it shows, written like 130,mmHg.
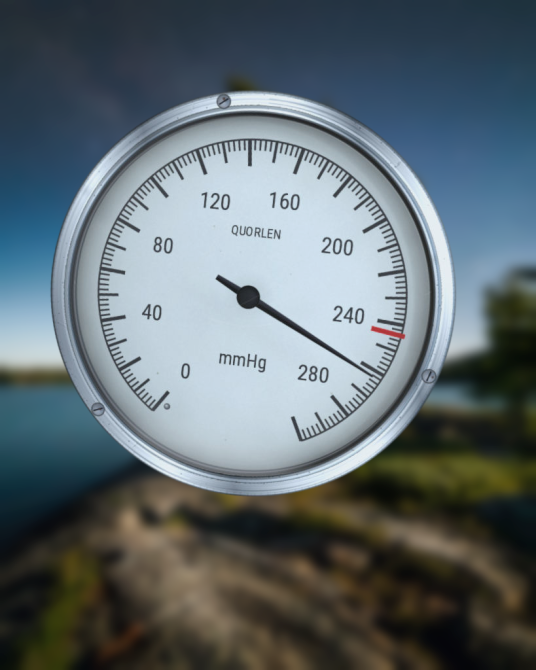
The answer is 262,mmHg
